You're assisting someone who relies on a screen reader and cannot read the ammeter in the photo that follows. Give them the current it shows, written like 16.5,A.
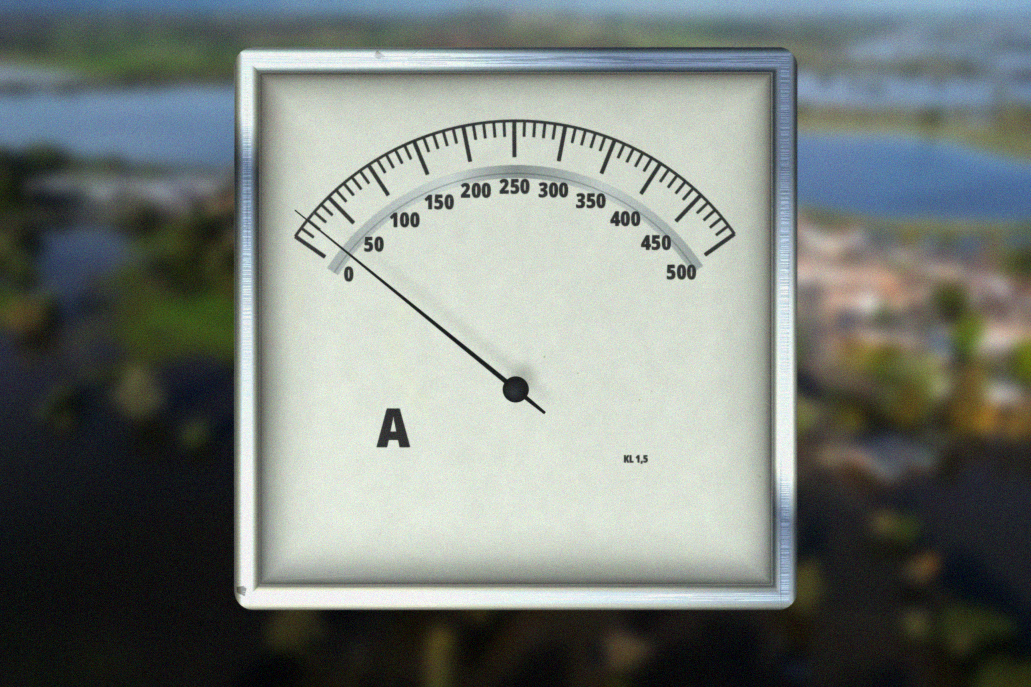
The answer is 20,A
